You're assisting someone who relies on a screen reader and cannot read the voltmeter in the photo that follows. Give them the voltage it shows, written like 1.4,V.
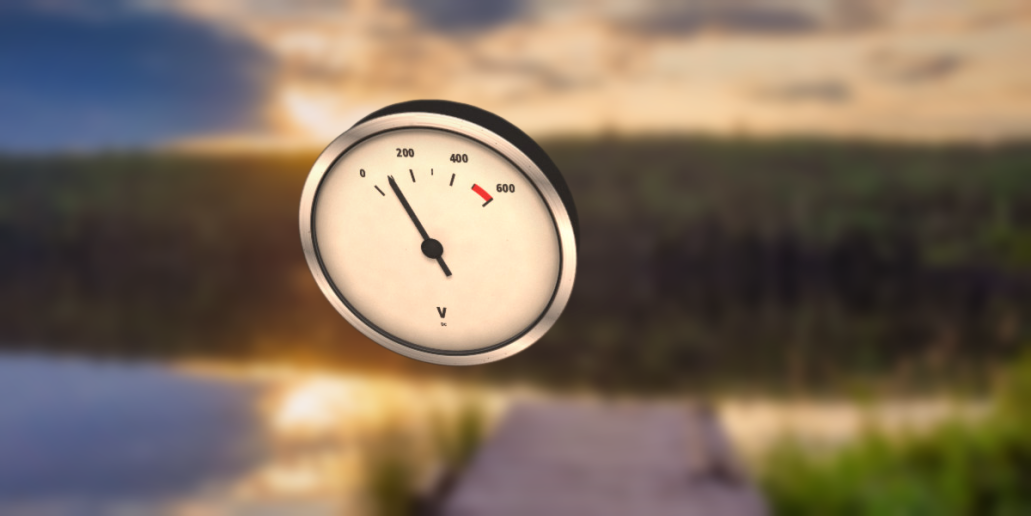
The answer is 100,V
